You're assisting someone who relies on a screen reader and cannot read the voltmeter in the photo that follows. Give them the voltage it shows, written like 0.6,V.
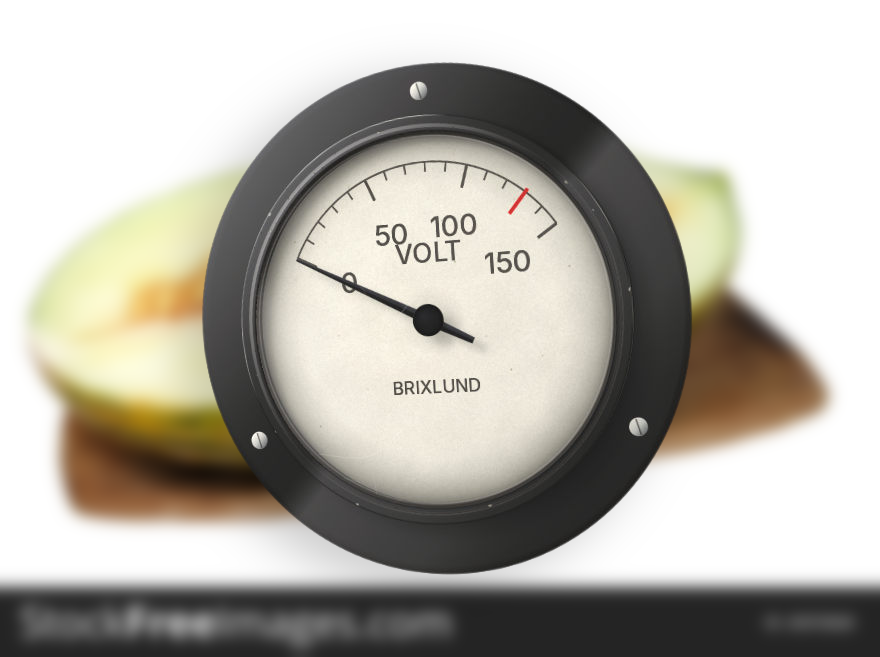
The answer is 0,V
